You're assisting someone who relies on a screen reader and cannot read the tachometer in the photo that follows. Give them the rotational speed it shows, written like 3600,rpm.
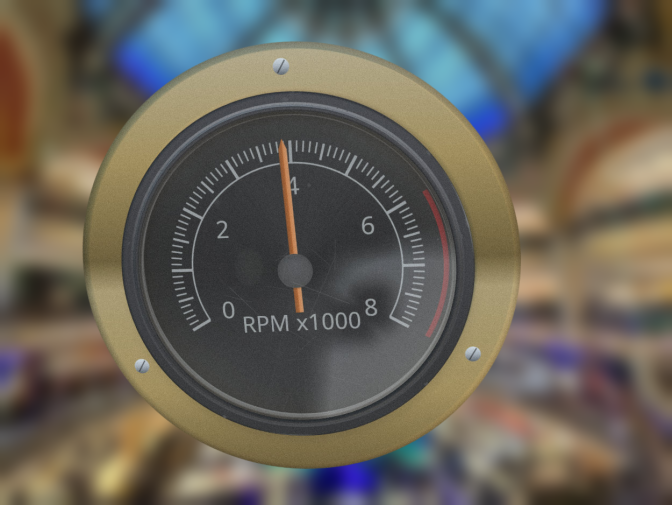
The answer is 3900,rpm
